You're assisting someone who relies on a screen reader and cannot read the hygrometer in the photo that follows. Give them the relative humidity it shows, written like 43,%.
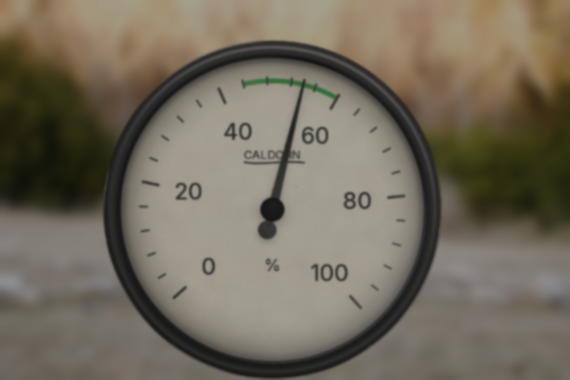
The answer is 54,%
